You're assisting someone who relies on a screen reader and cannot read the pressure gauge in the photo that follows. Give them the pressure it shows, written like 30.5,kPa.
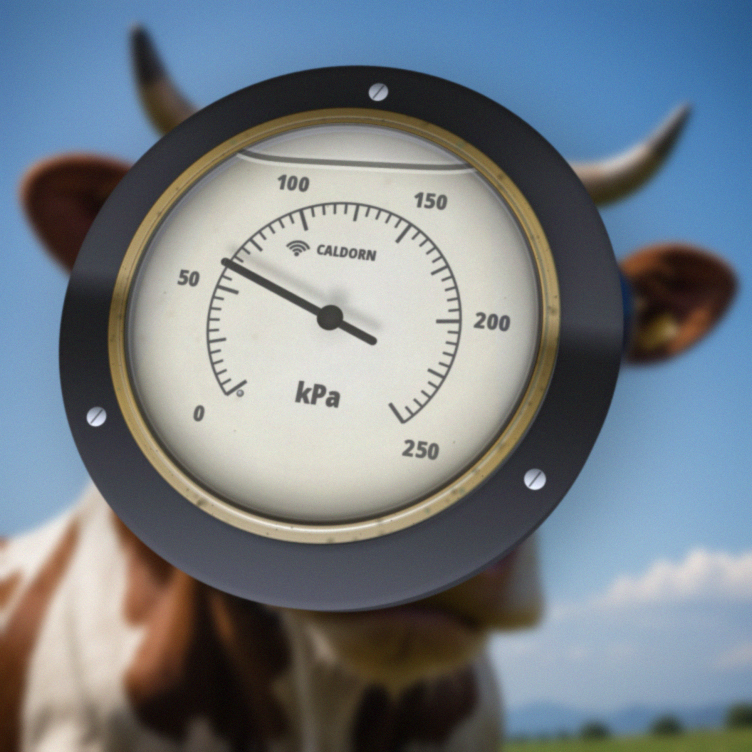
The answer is 60,kPa
